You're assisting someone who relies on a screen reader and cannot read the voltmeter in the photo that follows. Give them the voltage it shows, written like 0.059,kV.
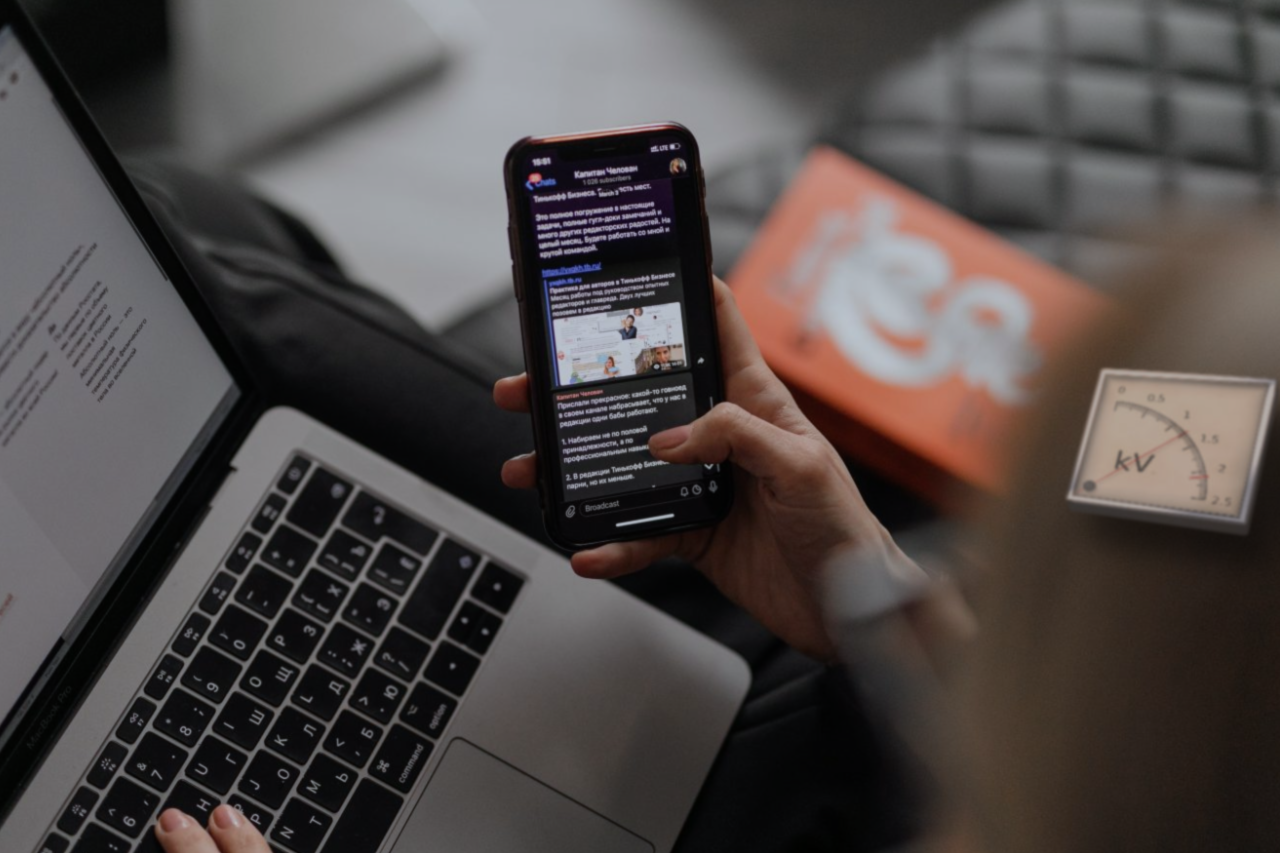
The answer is 1.25,kV
